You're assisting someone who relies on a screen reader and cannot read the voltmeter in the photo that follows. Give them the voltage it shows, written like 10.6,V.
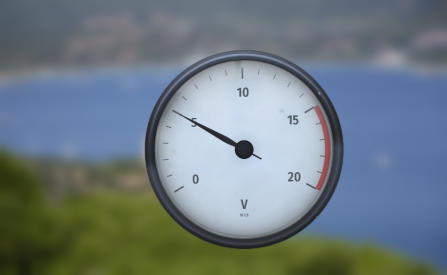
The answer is 5,V
